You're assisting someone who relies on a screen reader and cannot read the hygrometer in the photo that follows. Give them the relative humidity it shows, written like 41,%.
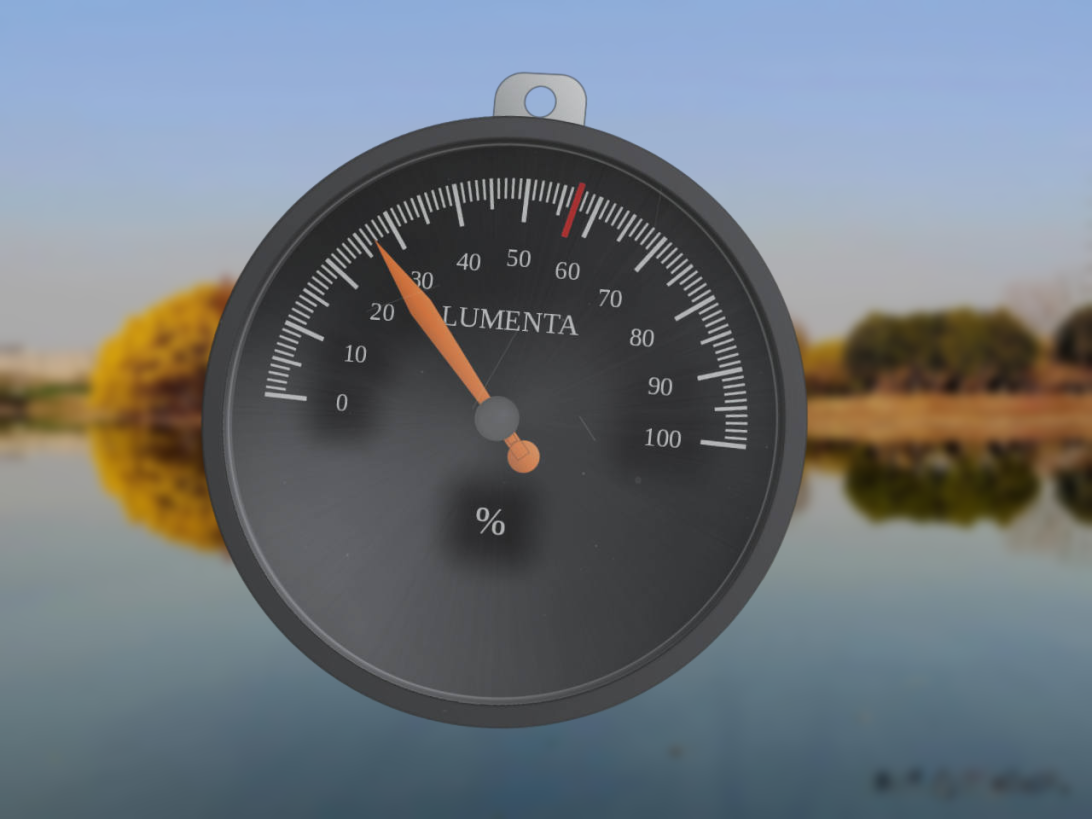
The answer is 27,%
